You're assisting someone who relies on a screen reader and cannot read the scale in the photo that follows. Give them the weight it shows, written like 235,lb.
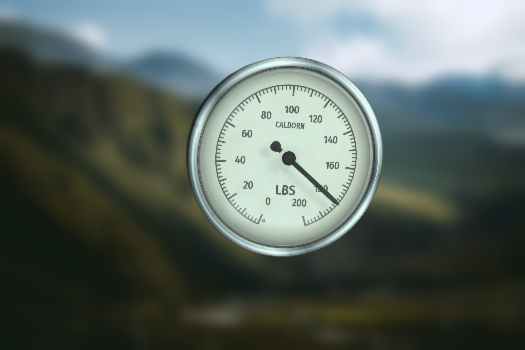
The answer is 180,lb
